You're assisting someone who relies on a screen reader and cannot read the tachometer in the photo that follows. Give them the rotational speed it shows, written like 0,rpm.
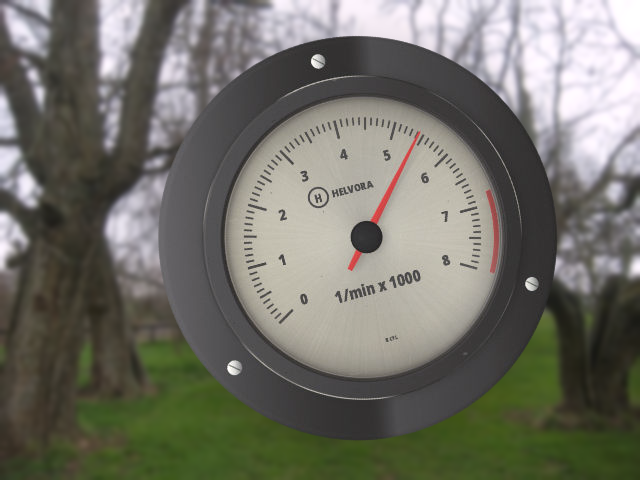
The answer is 5400,rpm
